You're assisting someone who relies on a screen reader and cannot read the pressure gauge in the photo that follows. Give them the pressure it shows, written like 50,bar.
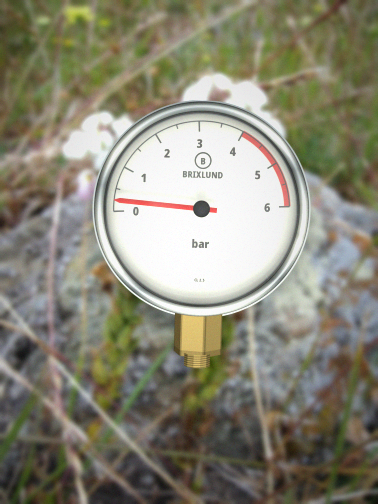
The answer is 0.25,bar
